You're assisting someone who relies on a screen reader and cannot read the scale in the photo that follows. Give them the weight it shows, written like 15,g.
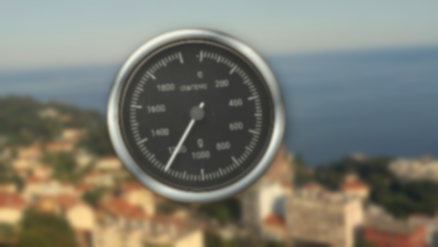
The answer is 1200,g
